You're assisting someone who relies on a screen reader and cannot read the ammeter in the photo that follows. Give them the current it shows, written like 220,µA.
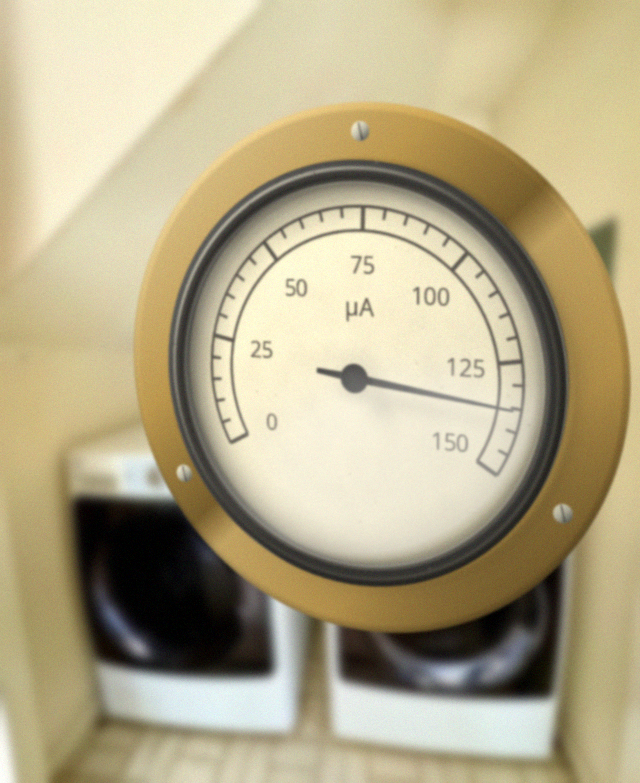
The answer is 135,µA
